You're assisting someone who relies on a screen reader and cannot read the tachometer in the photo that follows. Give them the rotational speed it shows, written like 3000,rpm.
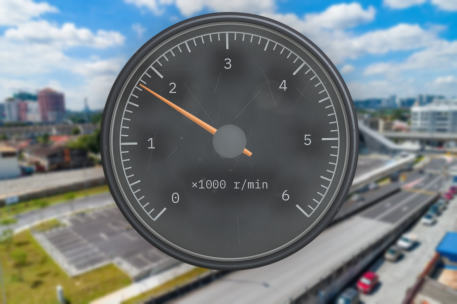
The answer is 1750,rpm
